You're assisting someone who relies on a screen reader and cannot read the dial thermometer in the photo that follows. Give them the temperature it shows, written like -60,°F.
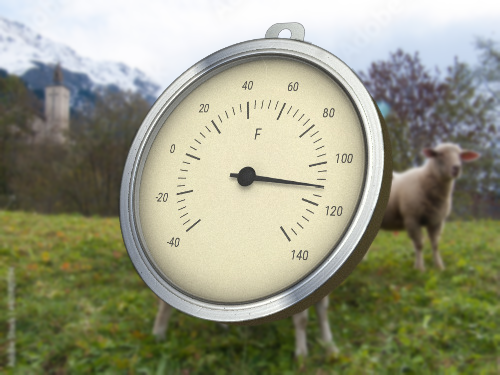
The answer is 112,°F
